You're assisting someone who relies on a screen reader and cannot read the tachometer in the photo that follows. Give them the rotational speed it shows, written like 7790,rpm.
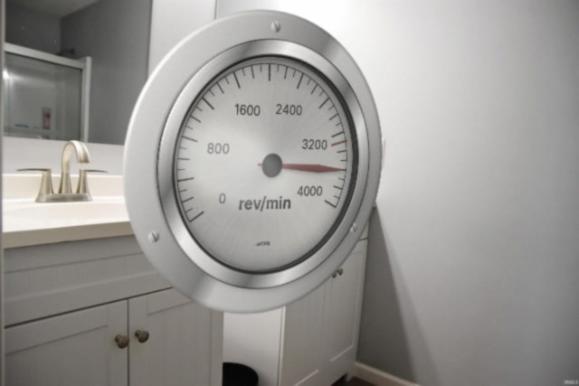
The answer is 3600,rpm
